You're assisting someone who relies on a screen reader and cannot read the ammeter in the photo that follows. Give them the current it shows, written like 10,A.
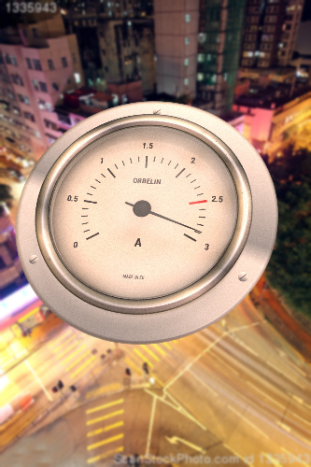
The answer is 2.9,A
